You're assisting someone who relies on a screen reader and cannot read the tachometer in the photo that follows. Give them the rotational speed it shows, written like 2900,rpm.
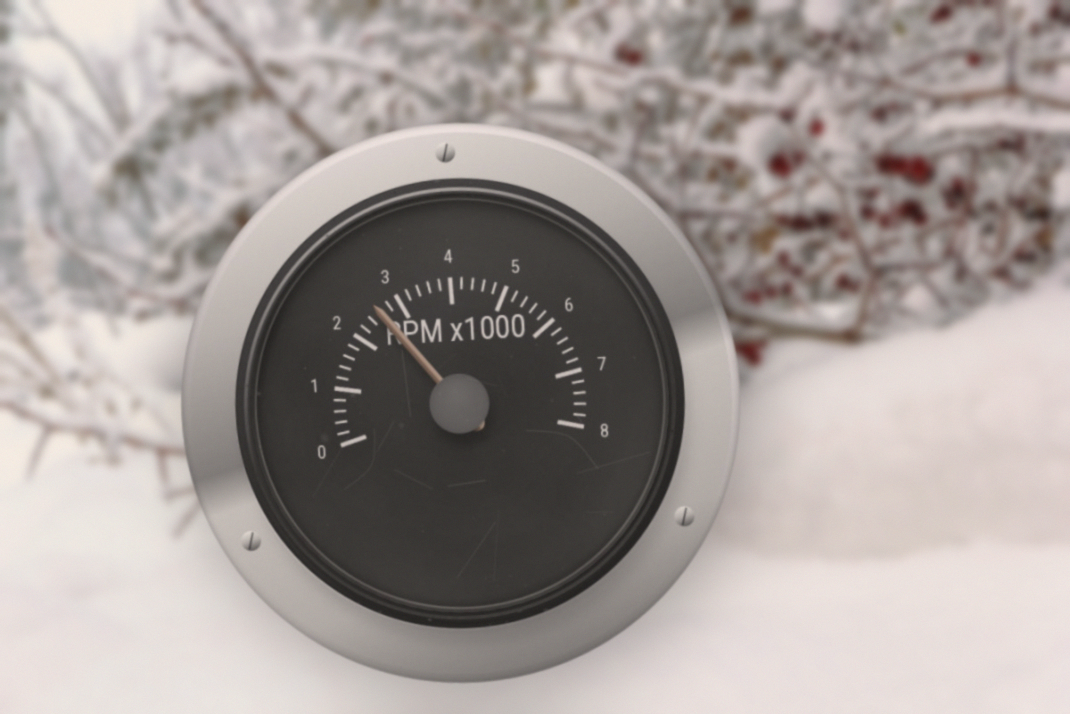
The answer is 2600,rpm
